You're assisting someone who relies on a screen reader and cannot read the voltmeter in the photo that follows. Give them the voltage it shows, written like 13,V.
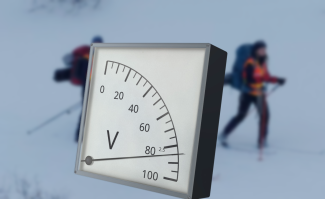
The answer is 85,V
